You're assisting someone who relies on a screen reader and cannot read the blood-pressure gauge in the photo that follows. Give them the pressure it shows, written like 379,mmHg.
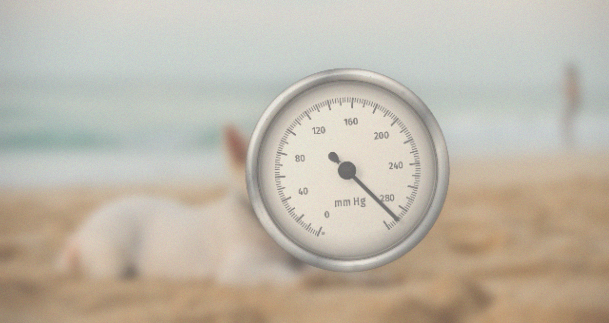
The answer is 290,mmHg
